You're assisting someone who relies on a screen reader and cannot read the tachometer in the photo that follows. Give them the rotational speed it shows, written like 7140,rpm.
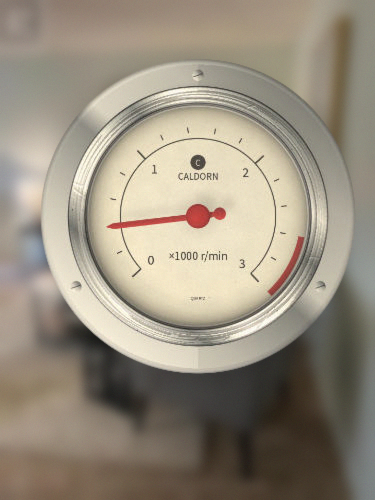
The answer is 400,rpm
